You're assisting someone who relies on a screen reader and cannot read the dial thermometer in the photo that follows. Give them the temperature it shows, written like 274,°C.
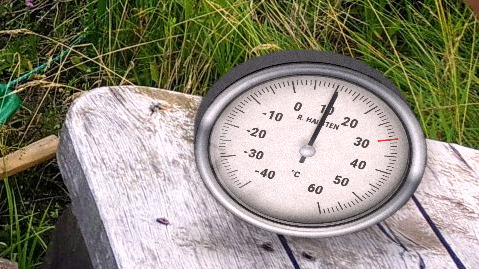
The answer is 10,°C
